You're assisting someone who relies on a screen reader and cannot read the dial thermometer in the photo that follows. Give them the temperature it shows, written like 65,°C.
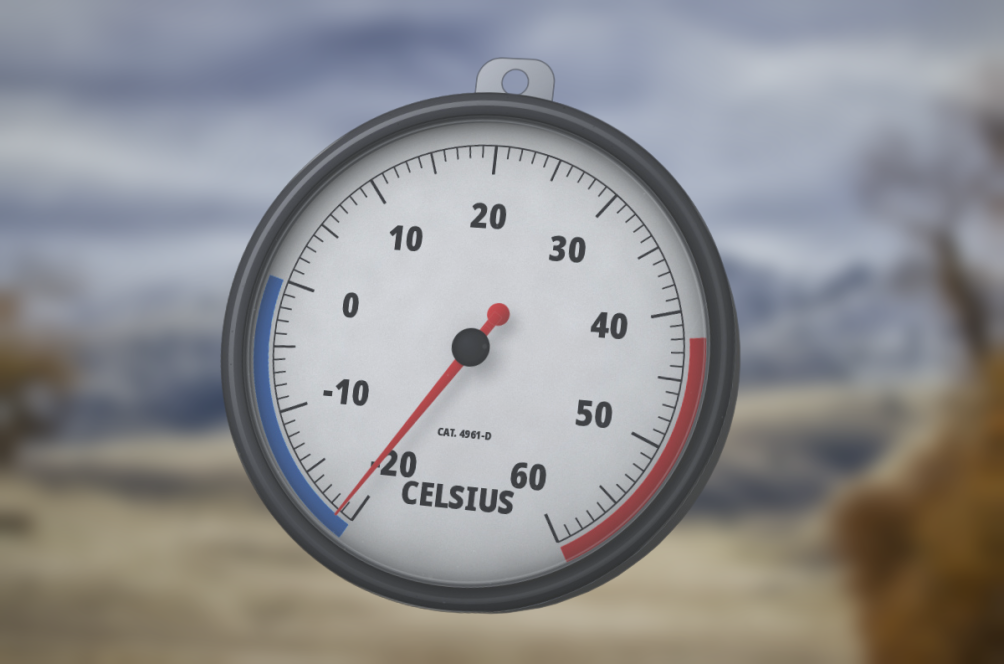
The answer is -19,°C
